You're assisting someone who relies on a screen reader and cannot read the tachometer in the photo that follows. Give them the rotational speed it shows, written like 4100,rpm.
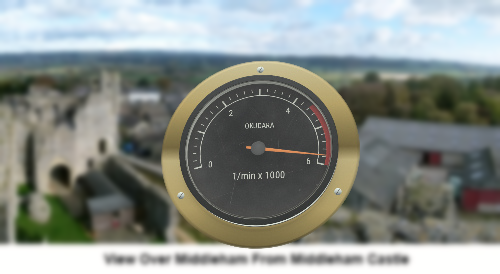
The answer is 5800,rpm
